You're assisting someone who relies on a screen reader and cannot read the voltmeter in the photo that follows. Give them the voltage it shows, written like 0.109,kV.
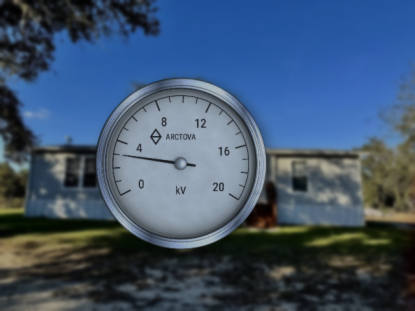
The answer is 3,kV
